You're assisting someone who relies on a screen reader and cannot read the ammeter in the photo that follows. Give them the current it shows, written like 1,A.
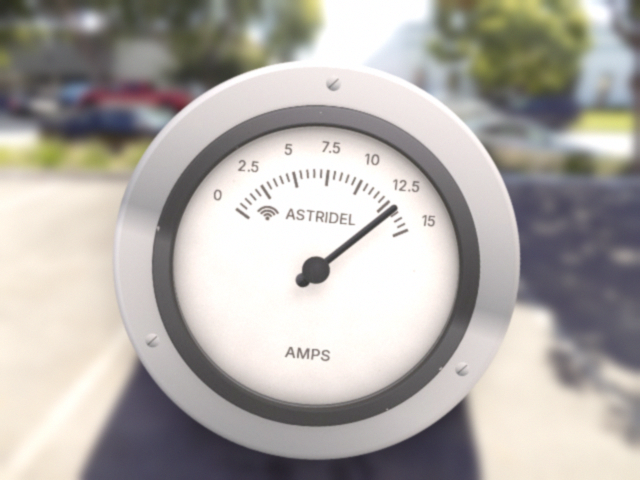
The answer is 13,A
